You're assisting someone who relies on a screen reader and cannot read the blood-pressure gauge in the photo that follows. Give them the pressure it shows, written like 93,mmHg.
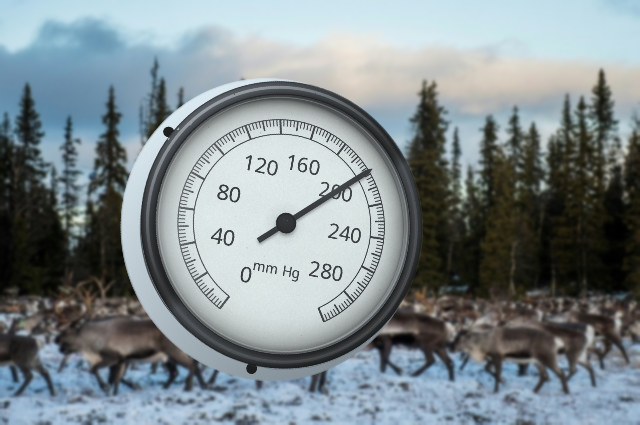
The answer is 200,mmHg
